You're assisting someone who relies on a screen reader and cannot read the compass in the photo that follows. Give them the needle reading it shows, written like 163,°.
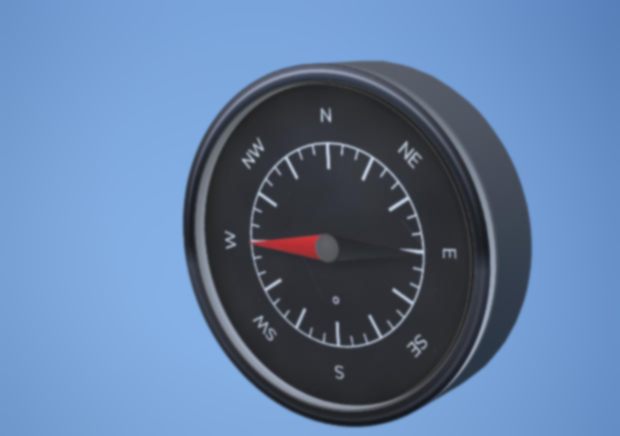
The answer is 270,°
